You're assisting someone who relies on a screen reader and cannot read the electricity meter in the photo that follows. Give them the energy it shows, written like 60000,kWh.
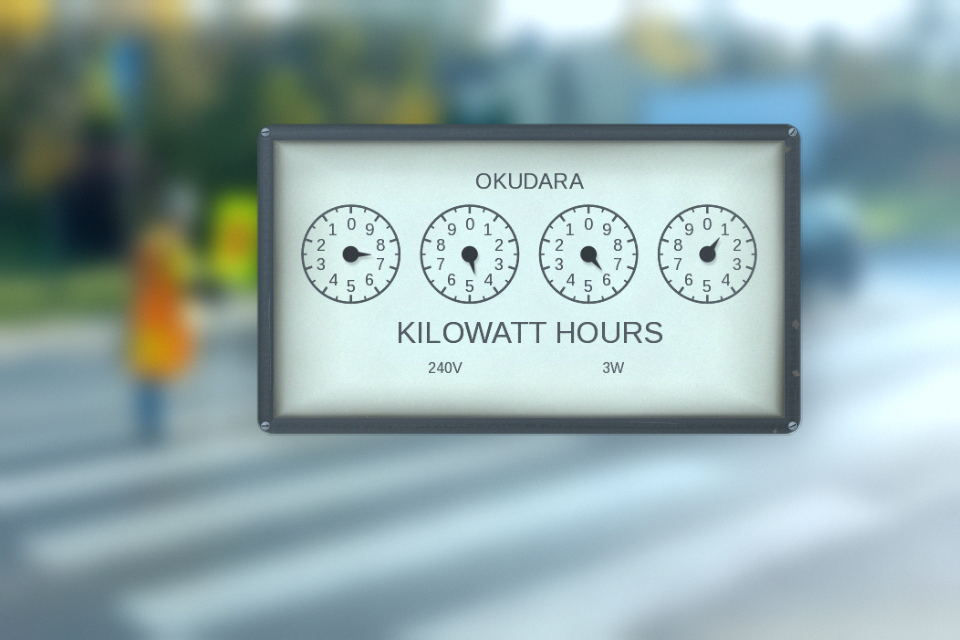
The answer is 7461,kWh
